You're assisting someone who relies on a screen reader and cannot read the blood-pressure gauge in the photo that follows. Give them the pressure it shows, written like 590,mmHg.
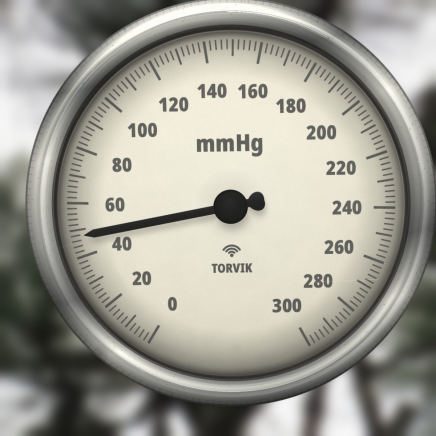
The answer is 48,mmHg
